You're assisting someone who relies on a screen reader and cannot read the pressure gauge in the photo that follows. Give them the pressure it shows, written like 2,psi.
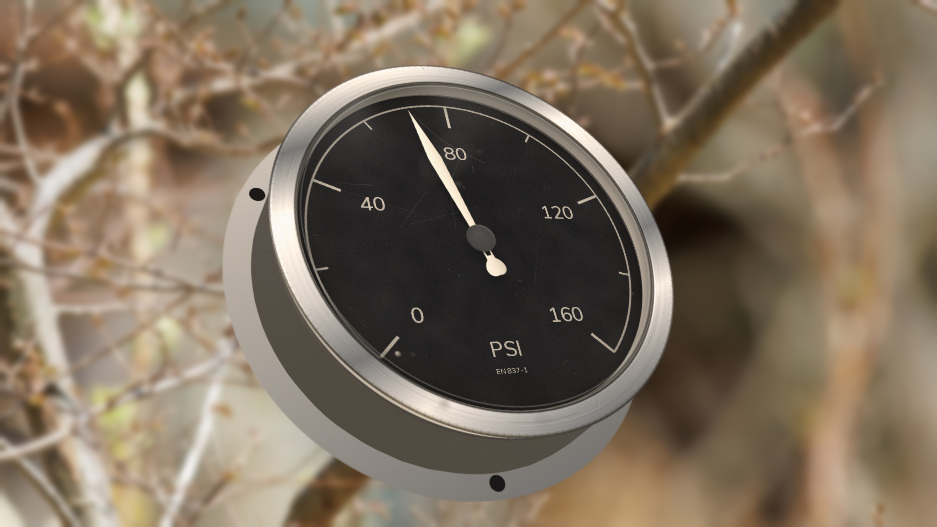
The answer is 70,psi
